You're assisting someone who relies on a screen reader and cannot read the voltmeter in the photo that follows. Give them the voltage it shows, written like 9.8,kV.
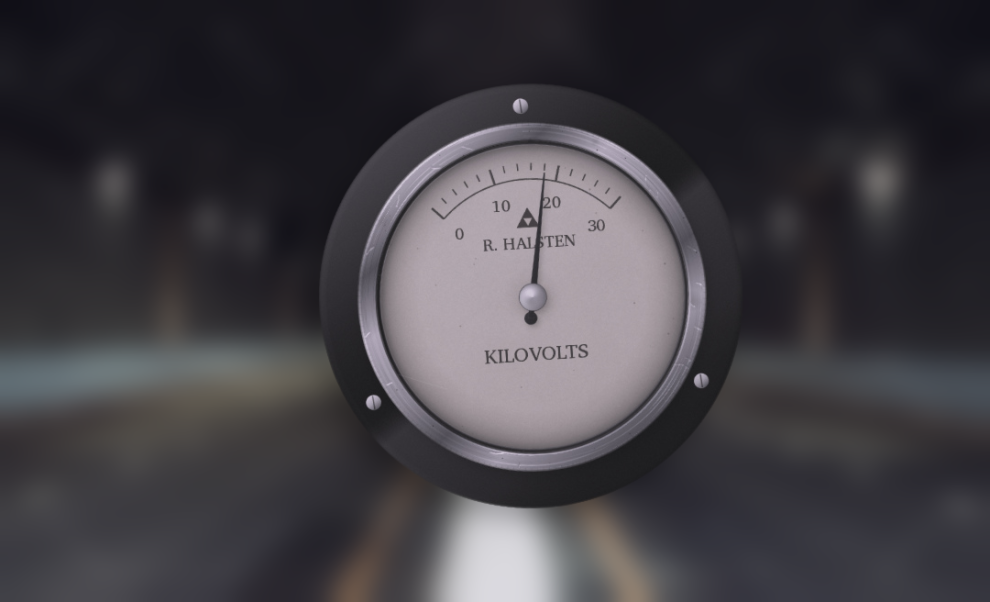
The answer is 18,kV
